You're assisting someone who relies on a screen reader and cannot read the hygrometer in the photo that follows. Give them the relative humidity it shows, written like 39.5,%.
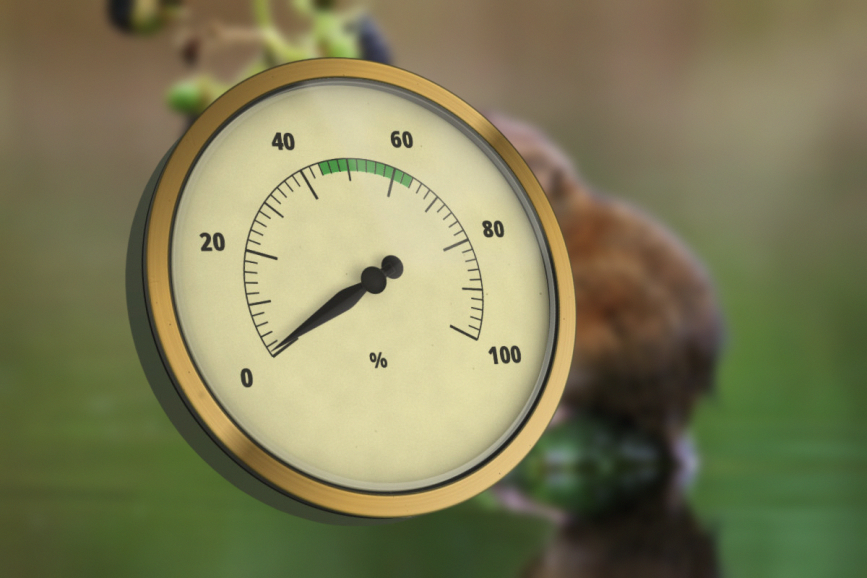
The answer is 1,%
